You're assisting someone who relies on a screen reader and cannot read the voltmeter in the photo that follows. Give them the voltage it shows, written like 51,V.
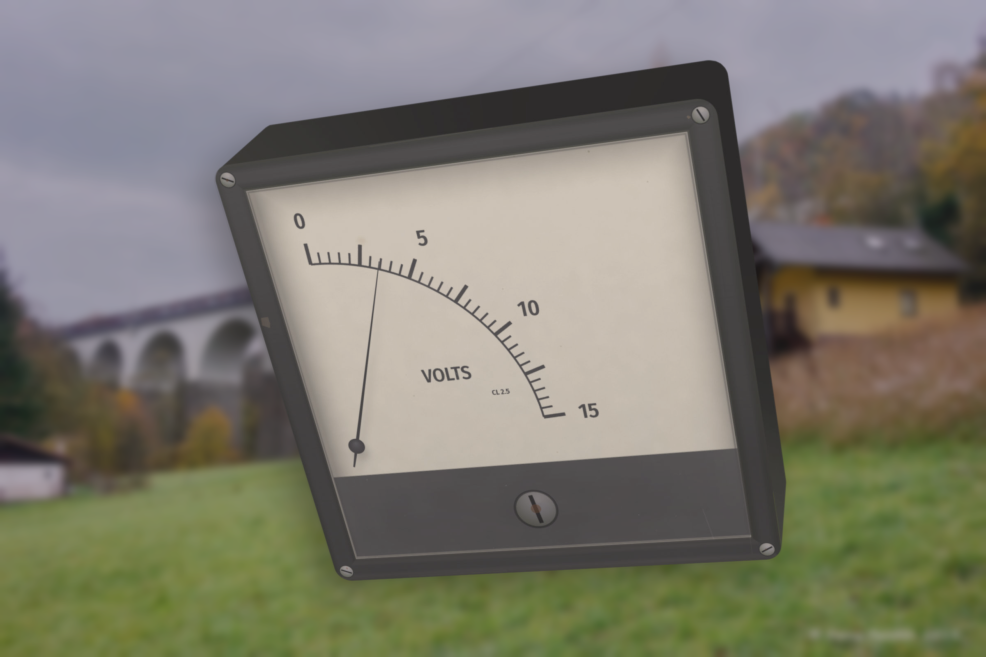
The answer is 3.5,V
